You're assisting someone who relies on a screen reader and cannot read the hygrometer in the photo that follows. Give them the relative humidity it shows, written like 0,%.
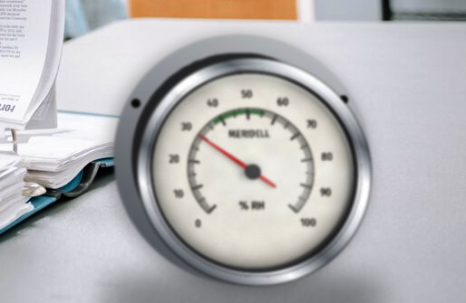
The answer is 30,%
